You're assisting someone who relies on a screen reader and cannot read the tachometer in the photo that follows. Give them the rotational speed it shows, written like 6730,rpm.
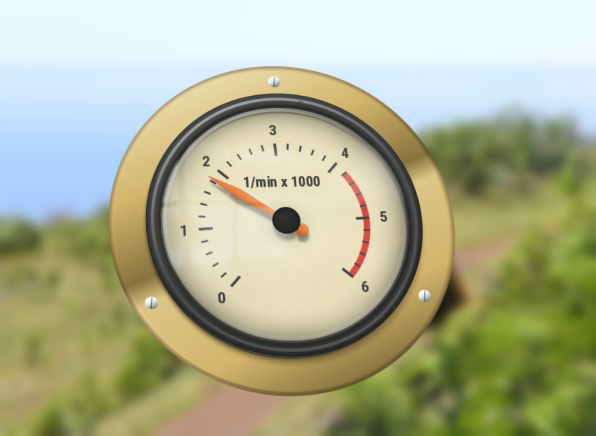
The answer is 1800,rpm
